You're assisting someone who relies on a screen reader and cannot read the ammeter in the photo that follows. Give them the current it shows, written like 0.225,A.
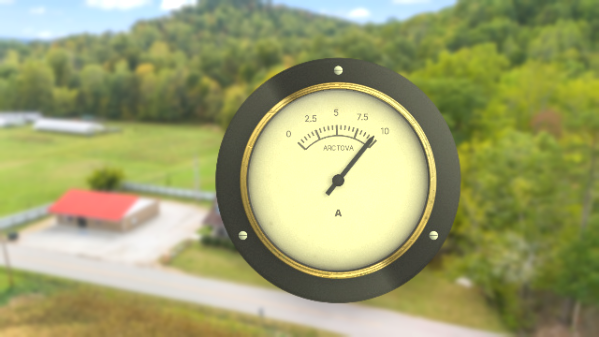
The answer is 9.5,A
